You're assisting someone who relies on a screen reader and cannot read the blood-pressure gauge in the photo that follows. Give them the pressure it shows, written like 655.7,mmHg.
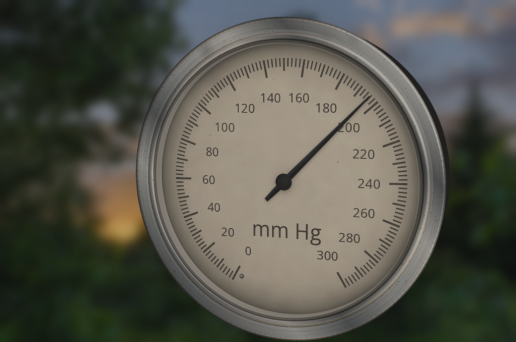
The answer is 196,mmHg
